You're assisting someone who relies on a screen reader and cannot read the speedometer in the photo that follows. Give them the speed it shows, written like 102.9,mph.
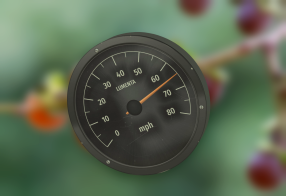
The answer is 65,mph
